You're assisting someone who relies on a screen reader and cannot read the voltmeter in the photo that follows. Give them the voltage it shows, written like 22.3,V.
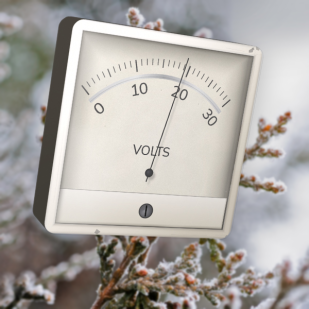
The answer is 19,V
